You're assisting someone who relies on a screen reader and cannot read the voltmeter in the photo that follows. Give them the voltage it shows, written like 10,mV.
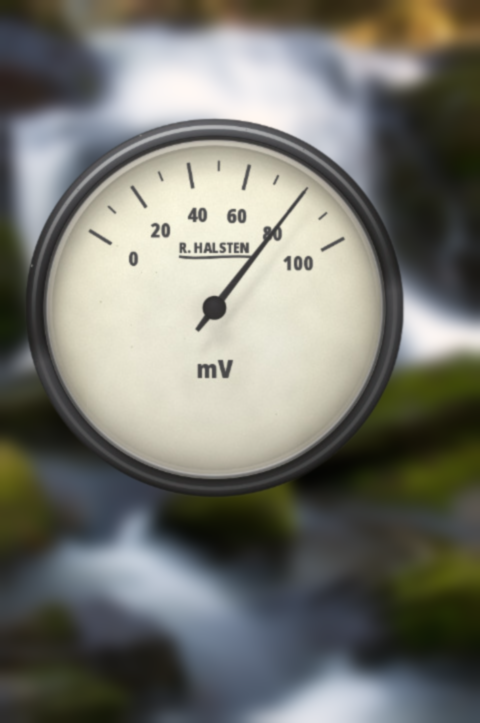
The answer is 80,mV
